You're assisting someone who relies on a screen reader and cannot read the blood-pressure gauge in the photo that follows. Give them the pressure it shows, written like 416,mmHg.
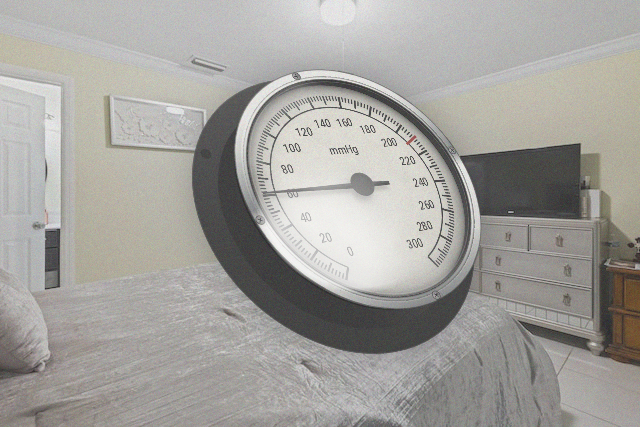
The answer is 60,mmHg
